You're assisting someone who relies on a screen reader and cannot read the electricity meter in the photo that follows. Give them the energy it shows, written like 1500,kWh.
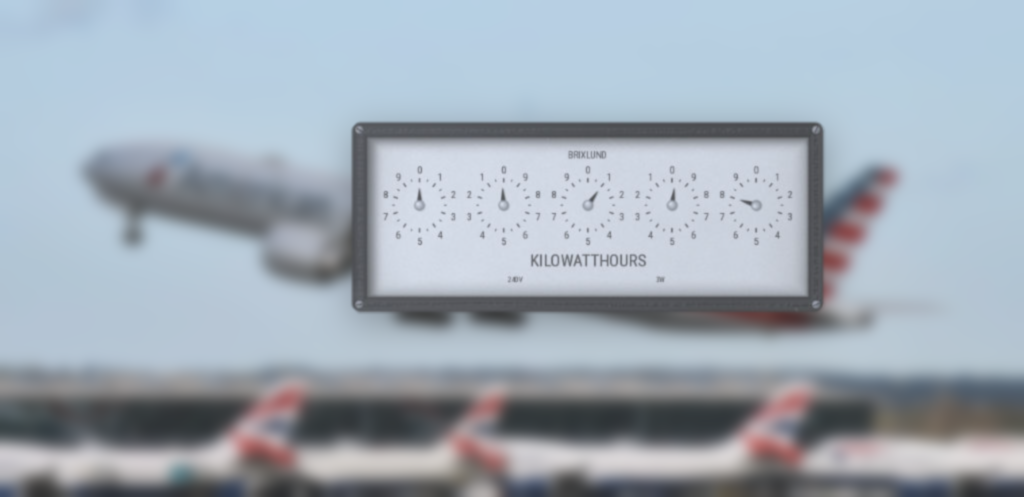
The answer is 98,kWh
